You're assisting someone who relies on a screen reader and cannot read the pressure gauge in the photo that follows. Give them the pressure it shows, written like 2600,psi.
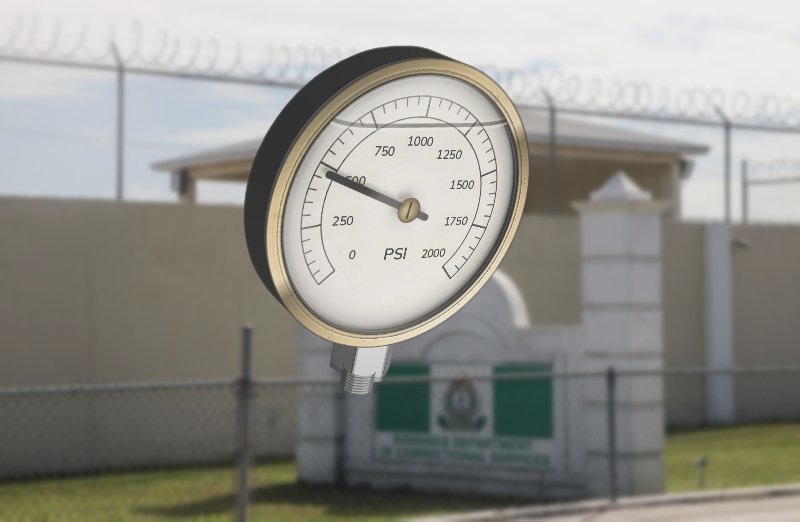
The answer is 475,psi
